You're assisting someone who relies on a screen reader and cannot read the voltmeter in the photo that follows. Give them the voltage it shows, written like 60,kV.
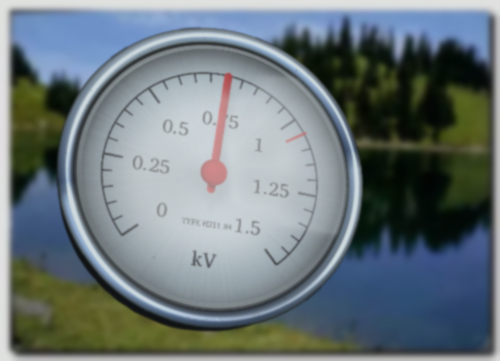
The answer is 0.75,kV
